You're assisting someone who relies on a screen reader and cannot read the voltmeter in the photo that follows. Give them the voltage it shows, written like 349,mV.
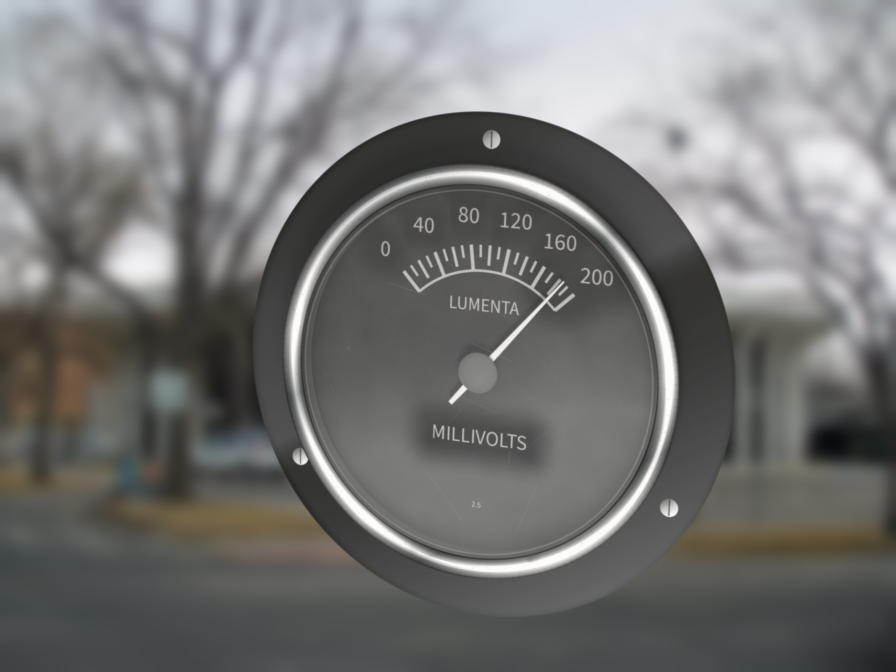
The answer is 185,mV
